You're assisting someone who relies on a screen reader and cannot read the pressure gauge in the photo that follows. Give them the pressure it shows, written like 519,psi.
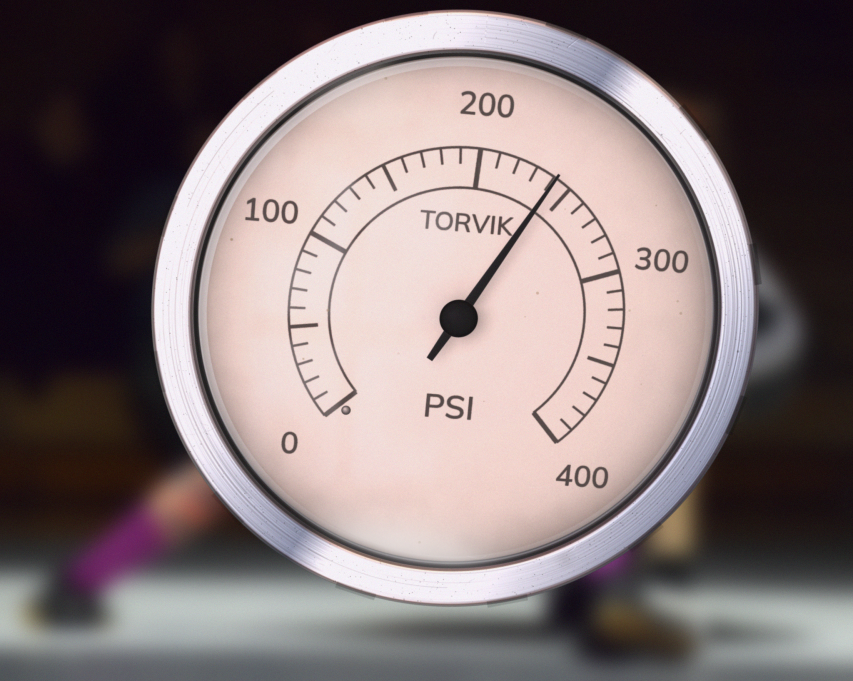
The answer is 240,psi
